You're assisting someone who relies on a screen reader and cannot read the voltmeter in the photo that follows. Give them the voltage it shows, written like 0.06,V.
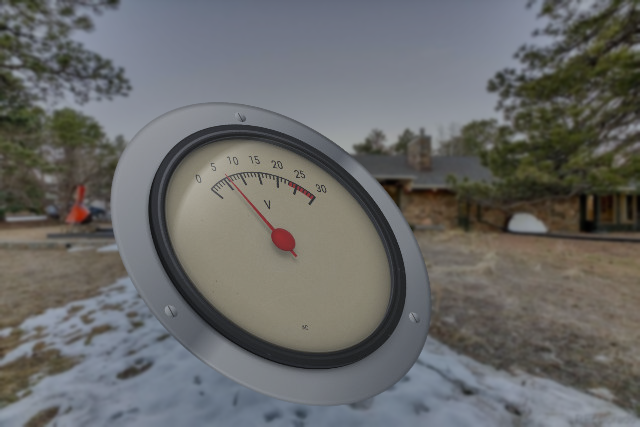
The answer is 5,V
